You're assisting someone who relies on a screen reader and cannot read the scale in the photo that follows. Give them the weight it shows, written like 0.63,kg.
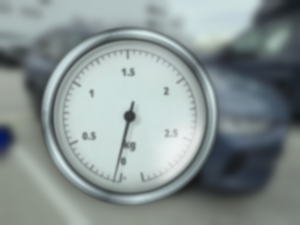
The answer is 0.05,kg
